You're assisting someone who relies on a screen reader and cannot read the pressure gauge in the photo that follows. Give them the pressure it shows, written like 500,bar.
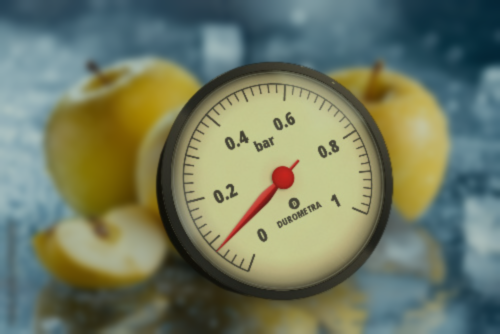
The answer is 0.08,bar
